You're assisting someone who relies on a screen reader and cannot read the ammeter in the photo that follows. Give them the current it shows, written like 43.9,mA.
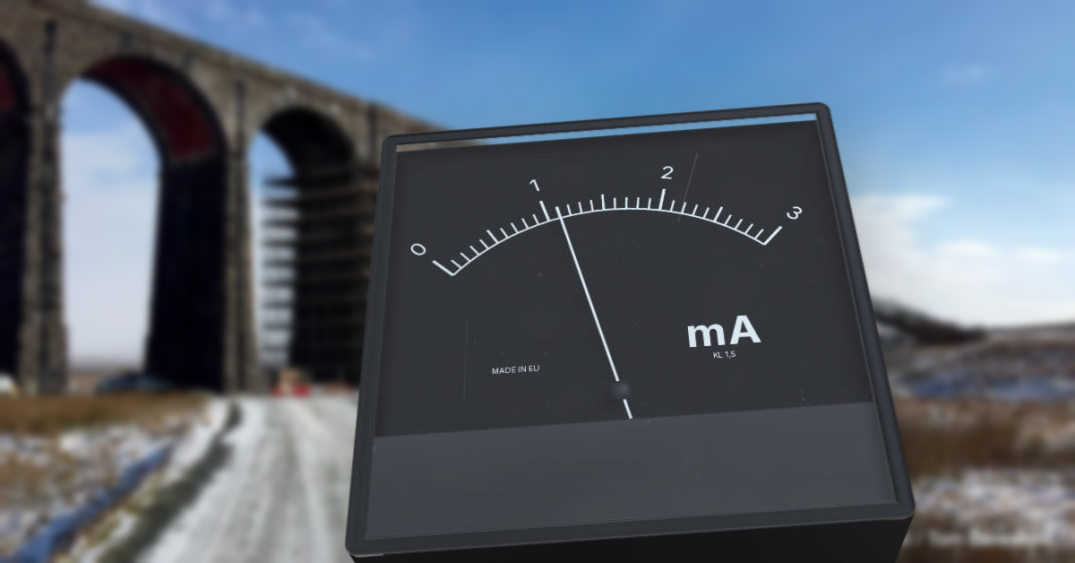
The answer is 1.1,mA
